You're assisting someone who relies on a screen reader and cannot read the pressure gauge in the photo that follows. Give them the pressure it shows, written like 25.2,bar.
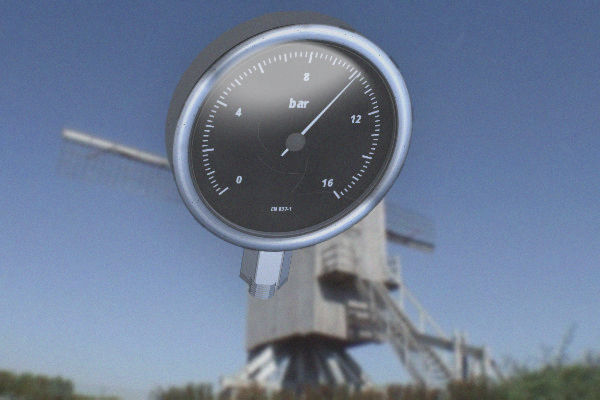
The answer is 10,bar
